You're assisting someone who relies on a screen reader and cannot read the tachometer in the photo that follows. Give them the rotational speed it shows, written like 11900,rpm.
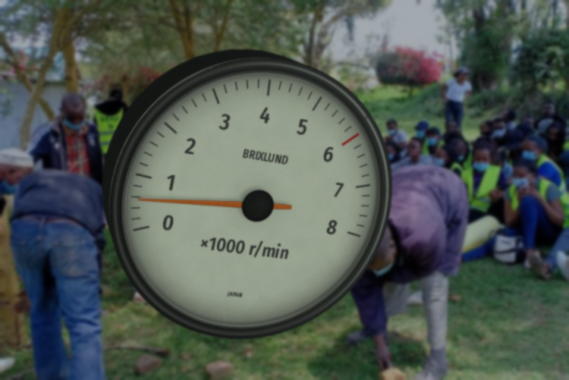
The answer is 600,rpm
